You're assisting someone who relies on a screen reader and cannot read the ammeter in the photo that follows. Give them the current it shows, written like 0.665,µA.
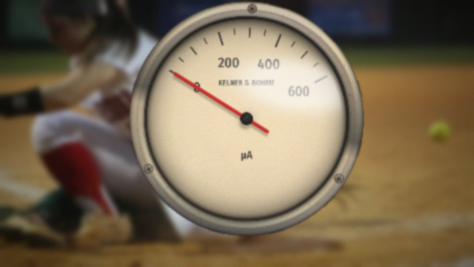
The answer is 0,µA
